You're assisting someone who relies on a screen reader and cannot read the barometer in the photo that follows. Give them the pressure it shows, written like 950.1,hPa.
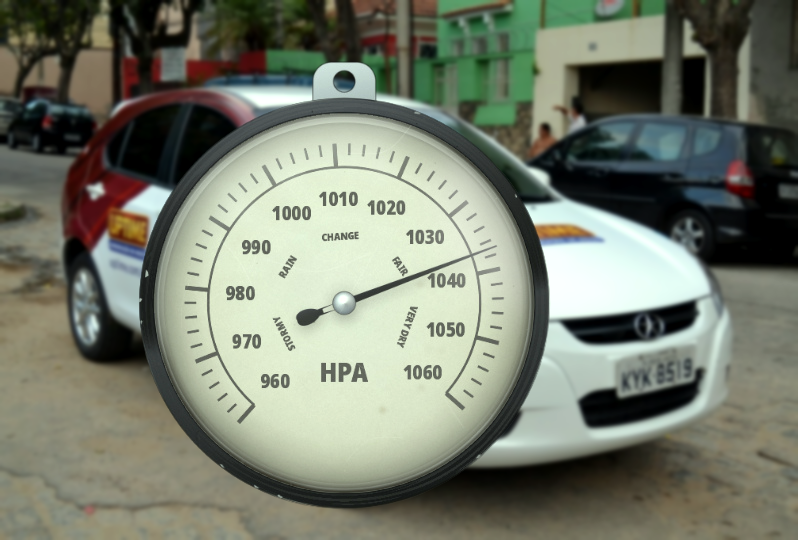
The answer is 1037,hPa
